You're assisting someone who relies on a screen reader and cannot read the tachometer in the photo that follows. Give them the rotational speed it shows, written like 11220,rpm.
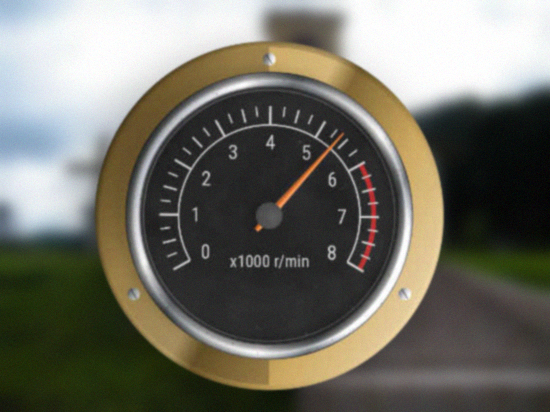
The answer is 5375,rpm
